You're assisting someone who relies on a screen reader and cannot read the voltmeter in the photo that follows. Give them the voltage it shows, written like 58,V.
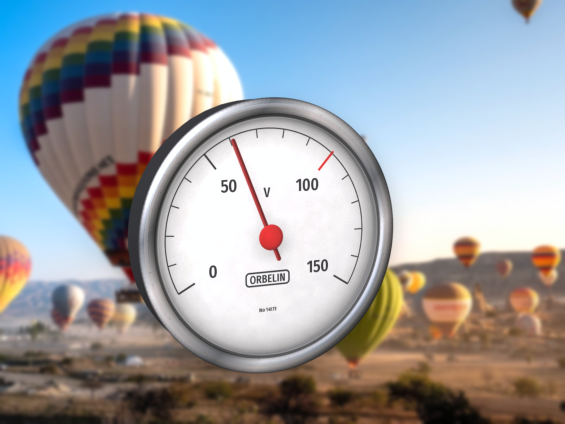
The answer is 60,V
